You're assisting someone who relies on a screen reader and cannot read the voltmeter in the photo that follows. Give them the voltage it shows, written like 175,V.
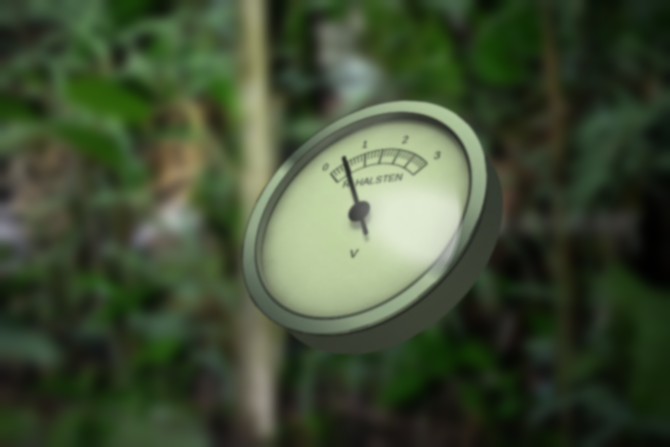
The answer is 0.5,V
